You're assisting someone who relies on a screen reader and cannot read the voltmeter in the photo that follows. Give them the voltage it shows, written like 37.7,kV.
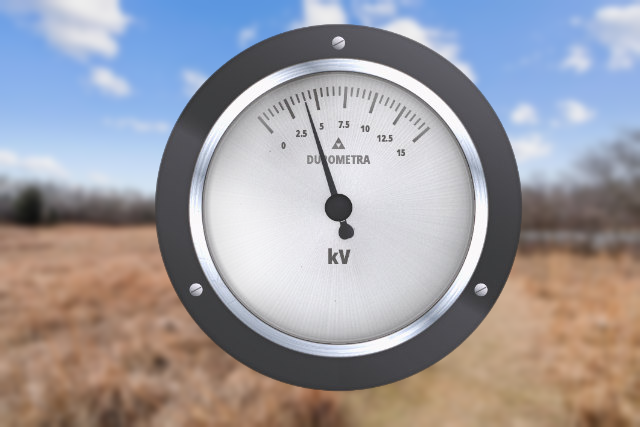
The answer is 4,kV
